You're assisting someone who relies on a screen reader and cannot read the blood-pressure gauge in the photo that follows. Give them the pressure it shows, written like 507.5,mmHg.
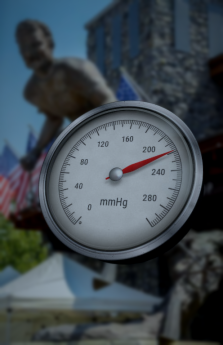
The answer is 220,mmHg
